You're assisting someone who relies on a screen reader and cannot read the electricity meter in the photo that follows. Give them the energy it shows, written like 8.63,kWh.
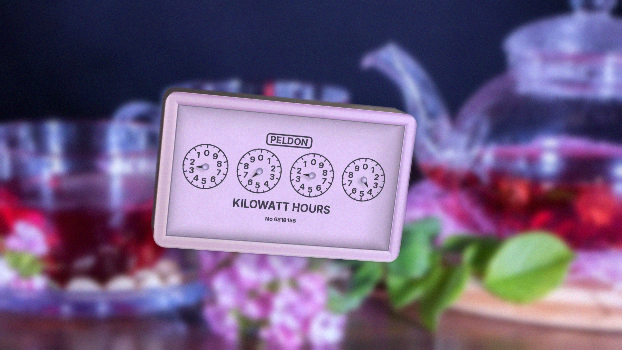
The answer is 2624,kWh
